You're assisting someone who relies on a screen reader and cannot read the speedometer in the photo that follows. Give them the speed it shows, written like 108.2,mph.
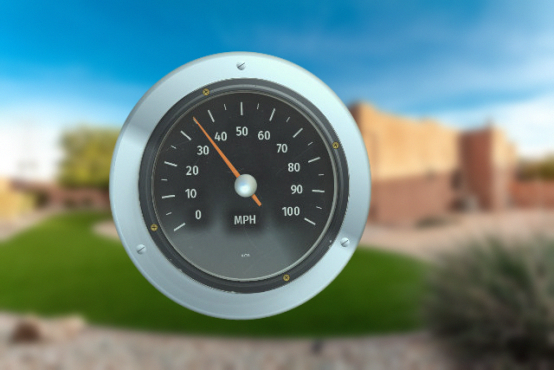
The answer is 35,mph
